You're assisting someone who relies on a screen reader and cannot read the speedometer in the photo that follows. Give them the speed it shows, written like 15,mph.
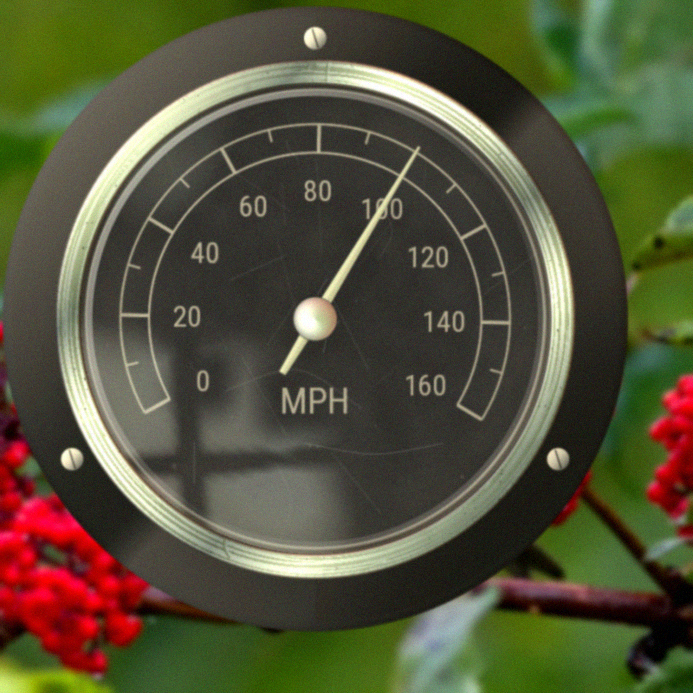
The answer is 100,mph
